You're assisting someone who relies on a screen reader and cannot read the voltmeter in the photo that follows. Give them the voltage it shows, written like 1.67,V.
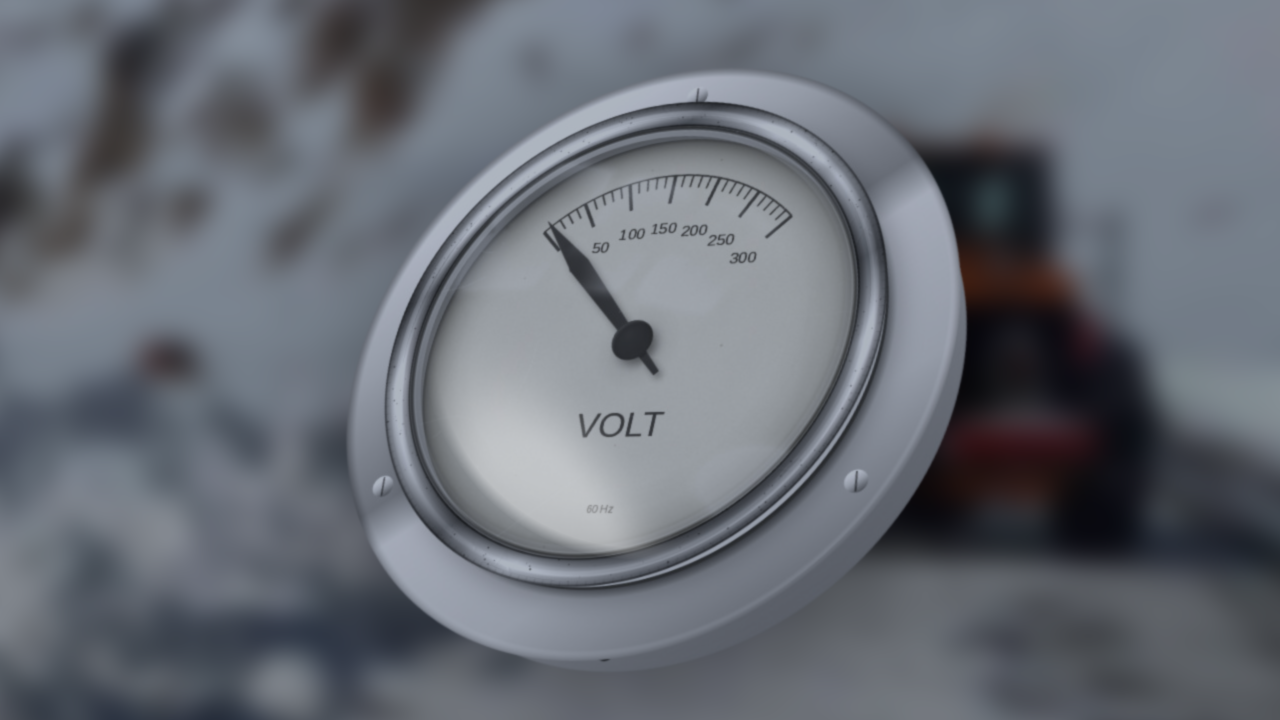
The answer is 10,V
